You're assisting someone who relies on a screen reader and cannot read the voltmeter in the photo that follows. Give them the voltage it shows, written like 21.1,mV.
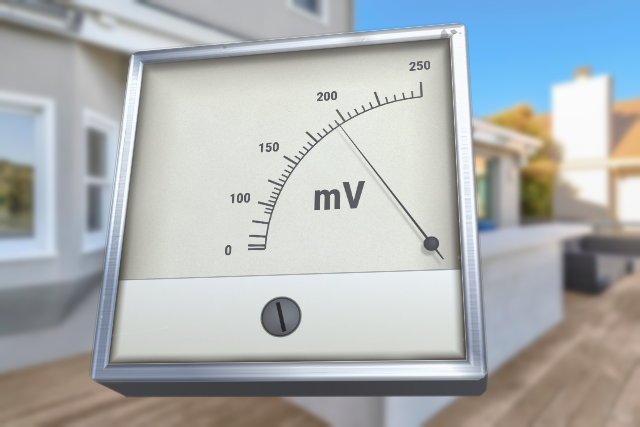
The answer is 195,mV
